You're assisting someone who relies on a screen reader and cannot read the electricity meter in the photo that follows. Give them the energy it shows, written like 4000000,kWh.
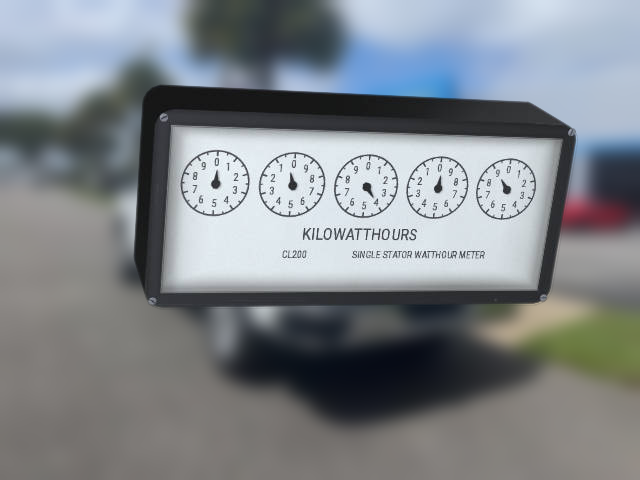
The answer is 399,kWh
